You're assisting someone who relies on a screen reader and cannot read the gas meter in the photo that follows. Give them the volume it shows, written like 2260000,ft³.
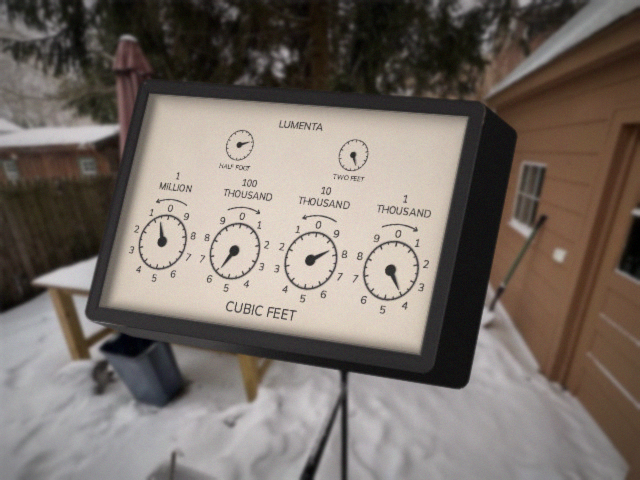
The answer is 58400,ft³
